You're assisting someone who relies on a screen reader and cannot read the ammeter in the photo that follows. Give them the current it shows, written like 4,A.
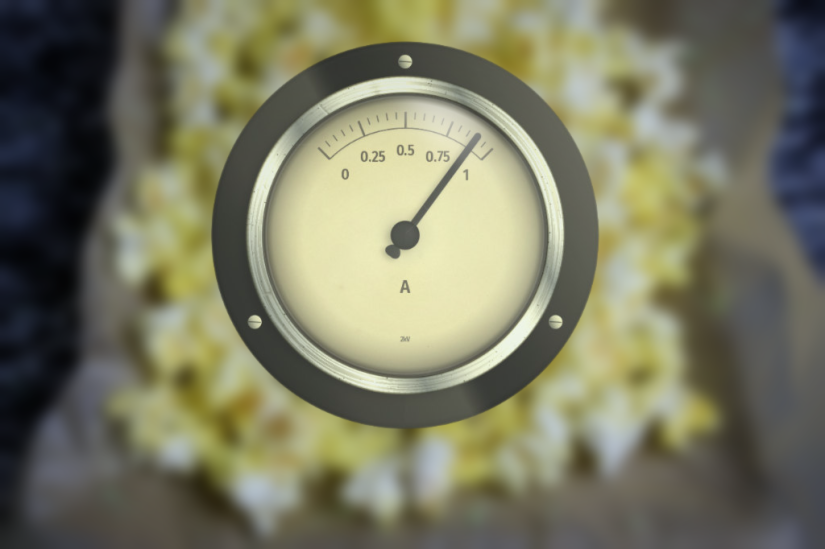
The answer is 0.9,A
